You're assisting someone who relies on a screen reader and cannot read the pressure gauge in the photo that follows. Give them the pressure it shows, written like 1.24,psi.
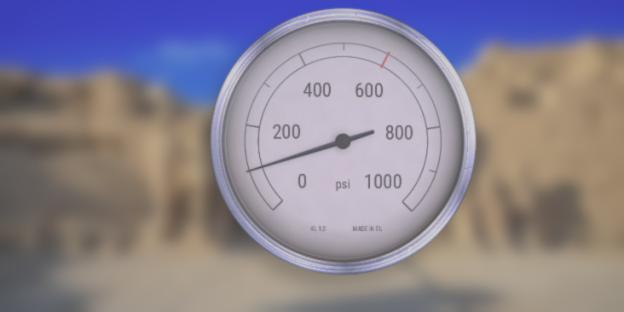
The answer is 100,psi
